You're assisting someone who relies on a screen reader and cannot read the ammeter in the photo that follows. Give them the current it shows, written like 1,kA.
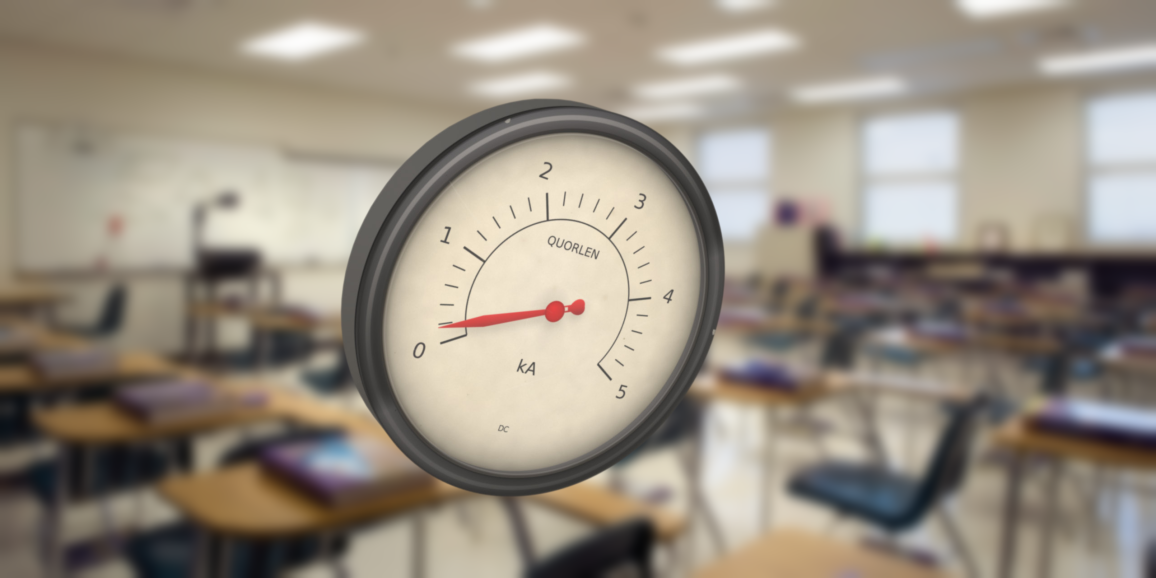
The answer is 0.2,kA
